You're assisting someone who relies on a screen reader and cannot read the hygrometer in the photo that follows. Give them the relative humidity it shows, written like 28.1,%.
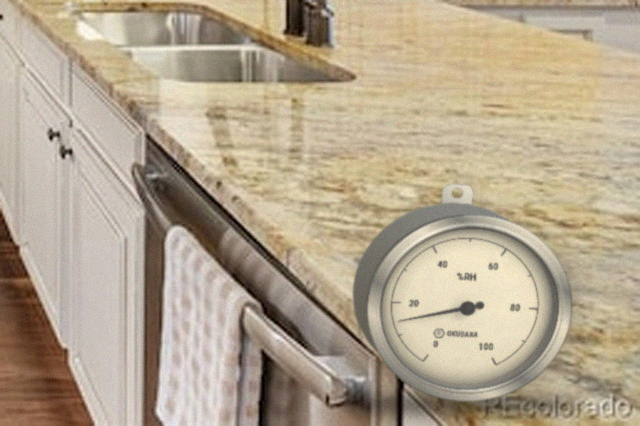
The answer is 15,%
